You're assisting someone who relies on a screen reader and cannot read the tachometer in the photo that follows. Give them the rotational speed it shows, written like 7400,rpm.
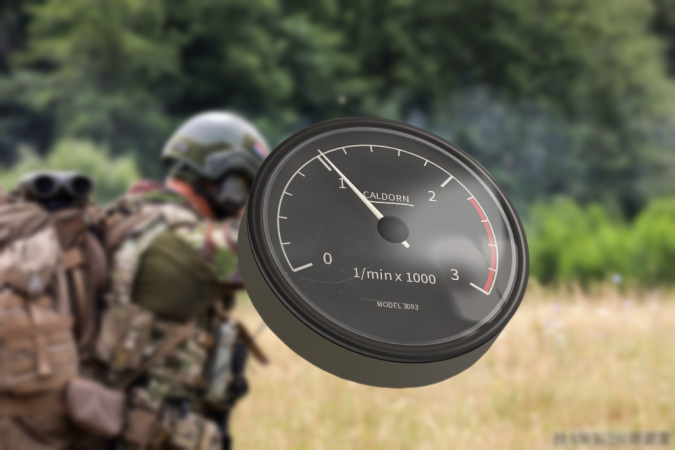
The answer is 1000,rpm
